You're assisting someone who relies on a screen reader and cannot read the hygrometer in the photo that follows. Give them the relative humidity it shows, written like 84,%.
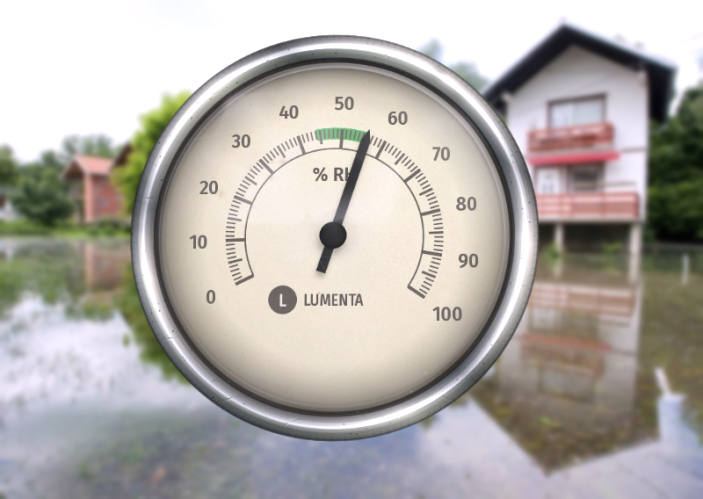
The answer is 56,%
